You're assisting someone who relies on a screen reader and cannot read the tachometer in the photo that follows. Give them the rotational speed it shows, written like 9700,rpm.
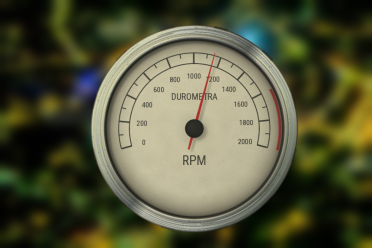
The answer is 1150,rpm
